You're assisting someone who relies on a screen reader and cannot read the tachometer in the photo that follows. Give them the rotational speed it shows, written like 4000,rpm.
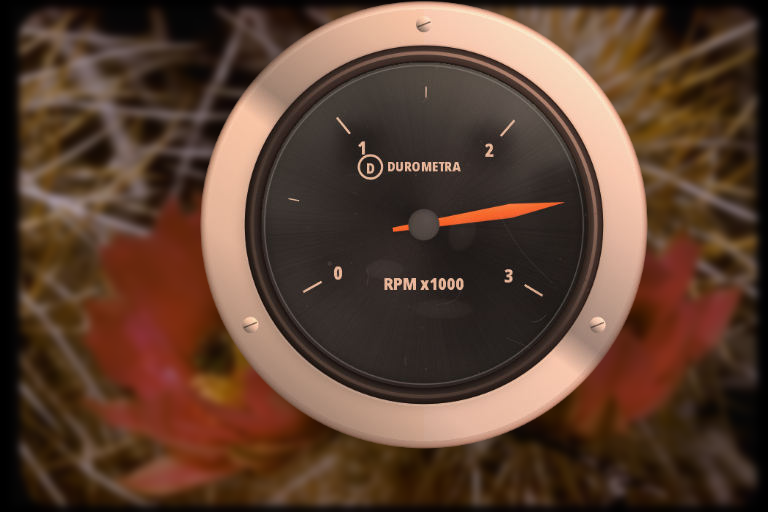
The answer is 2500,rpm
